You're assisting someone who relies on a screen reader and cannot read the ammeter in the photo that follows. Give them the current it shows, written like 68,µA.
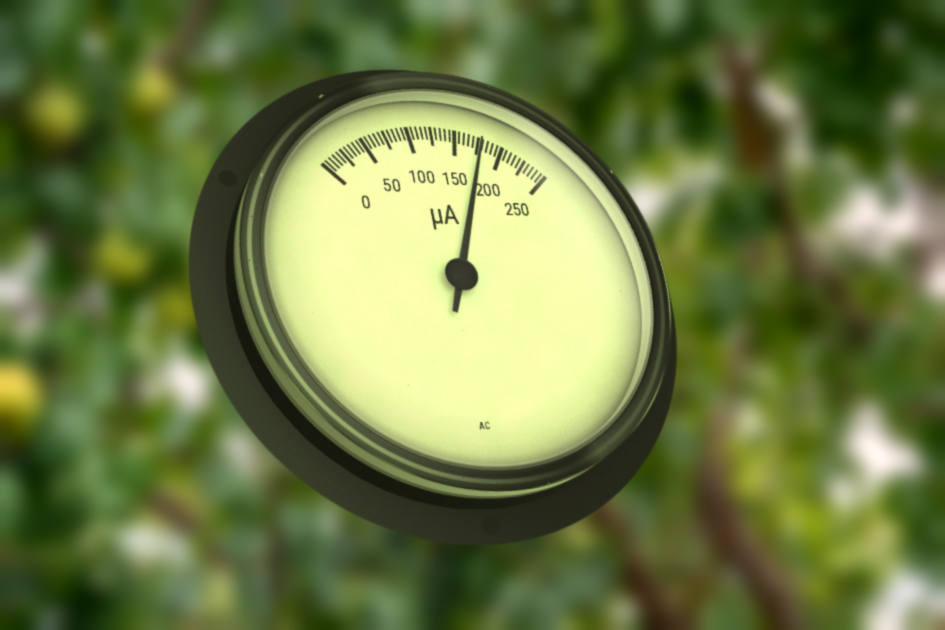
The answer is 175,µA
